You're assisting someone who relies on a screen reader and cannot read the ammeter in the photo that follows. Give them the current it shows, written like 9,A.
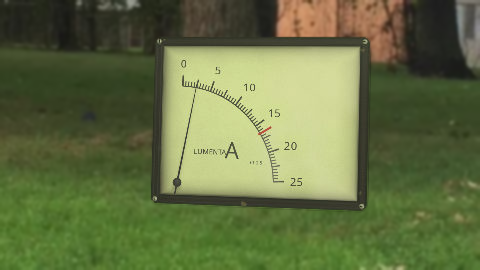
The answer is 2.5,A
